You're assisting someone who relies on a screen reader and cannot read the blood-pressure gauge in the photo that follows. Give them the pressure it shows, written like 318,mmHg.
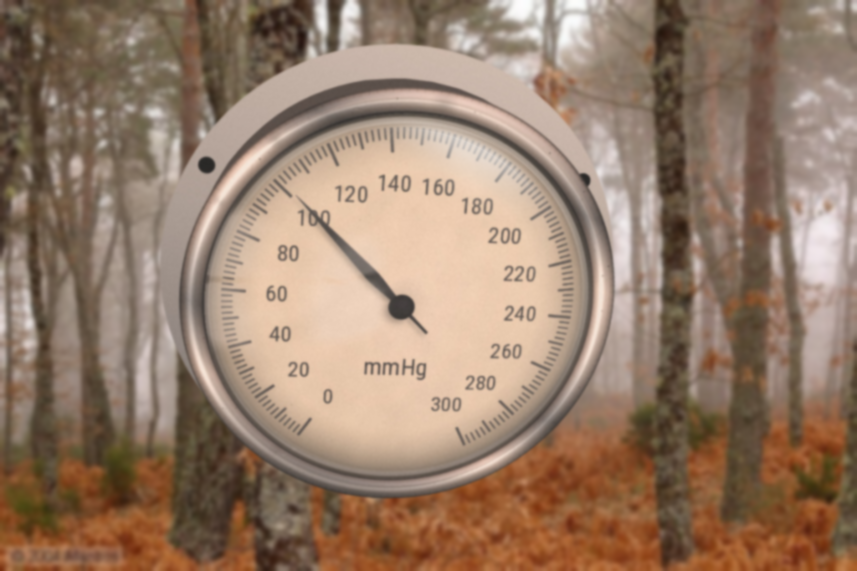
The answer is 102,mmHg
